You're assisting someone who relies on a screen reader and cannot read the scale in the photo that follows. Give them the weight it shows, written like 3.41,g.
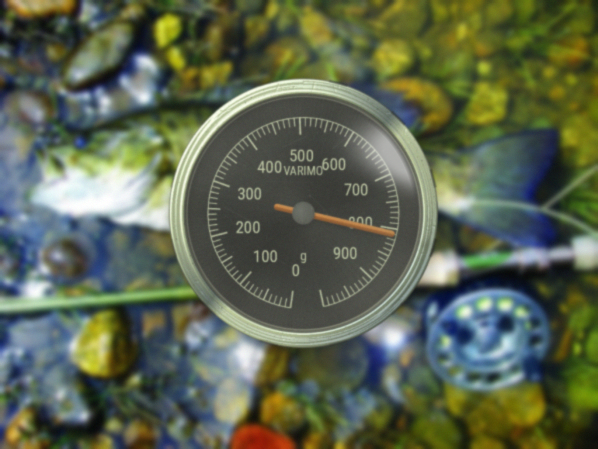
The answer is 810,g
